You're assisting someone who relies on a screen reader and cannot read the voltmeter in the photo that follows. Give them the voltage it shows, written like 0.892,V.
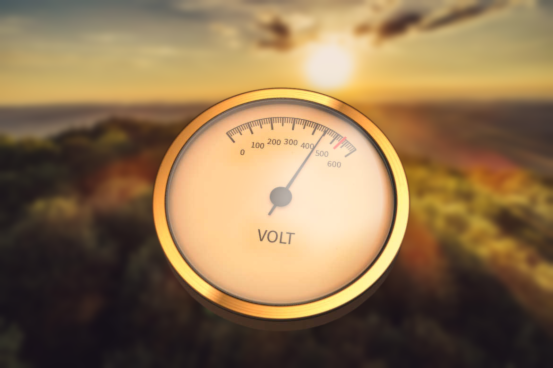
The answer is 450,V
